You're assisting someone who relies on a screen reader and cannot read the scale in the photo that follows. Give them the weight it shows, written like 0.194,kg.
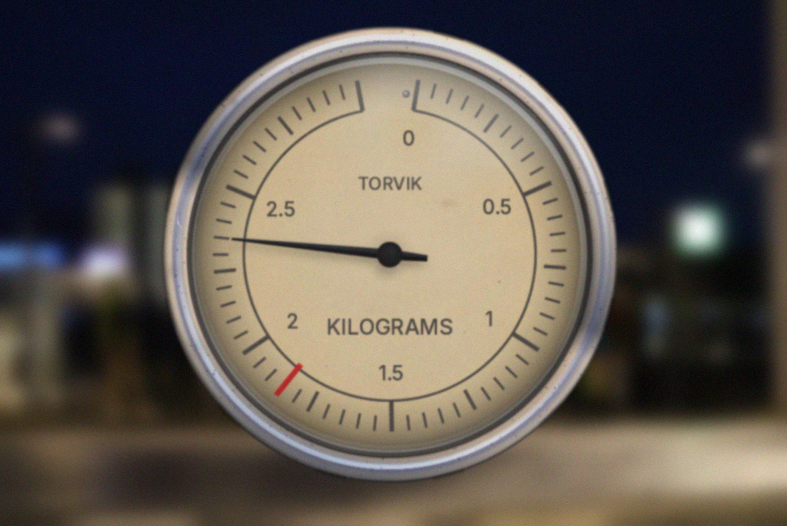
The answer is 2.35,kg
